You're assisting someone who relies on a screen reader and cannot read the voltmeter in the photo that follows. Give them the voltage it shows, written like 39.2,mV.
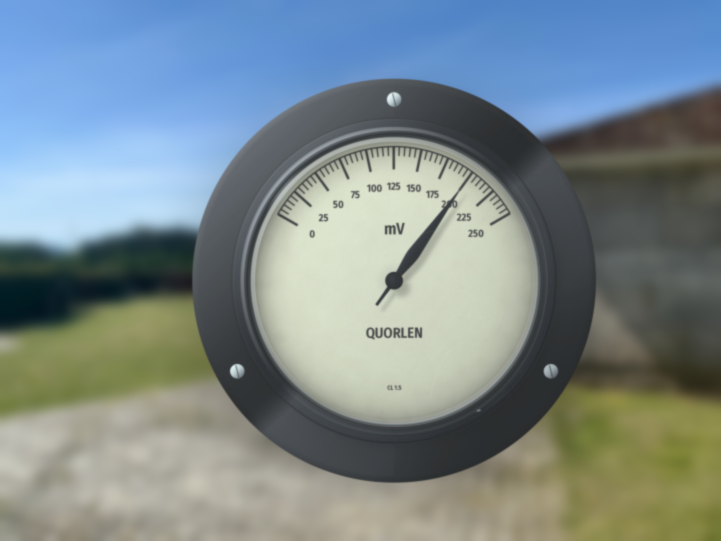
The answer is 200,mV
